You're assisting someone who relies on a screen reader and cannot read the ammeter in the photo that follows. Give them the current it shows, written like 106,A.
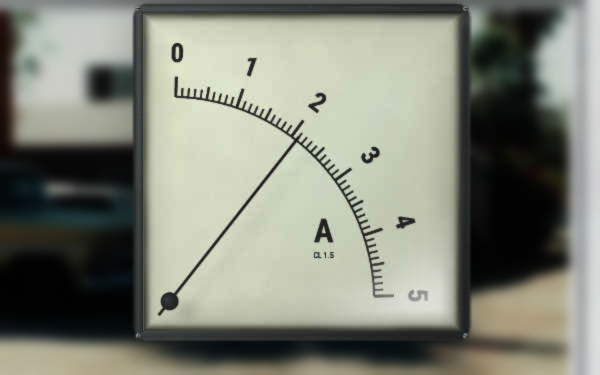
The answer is 2.1,A
